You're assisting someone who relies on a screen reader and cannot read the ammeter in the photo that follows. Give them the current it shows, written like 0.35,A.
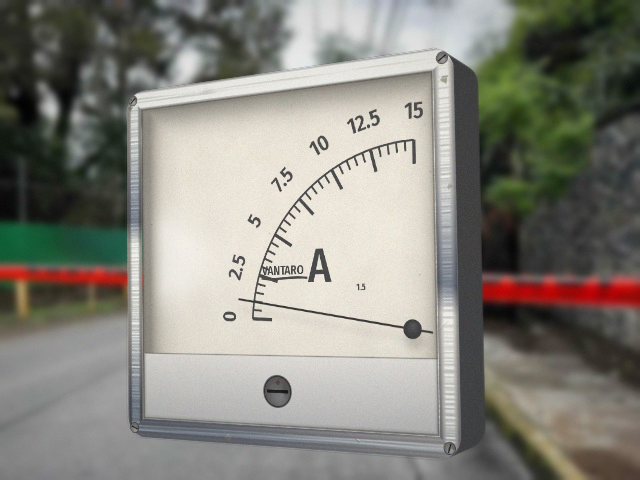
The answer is 1,A
